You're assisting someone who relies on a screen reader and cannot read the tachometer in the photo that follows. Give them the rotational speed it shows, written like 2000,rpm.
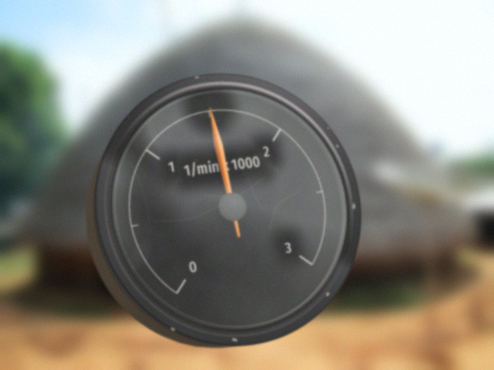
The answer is 1500,rpm
